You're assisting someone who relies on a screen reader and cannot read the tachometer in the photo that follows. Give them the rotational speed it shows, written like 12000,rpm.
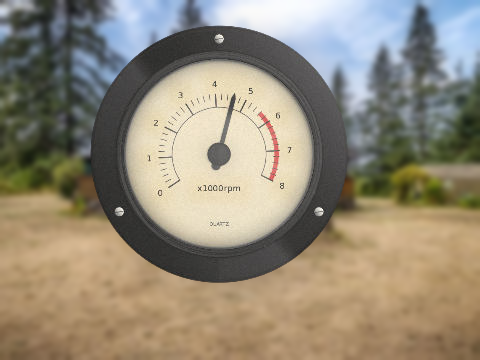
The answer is 4600,rpm
